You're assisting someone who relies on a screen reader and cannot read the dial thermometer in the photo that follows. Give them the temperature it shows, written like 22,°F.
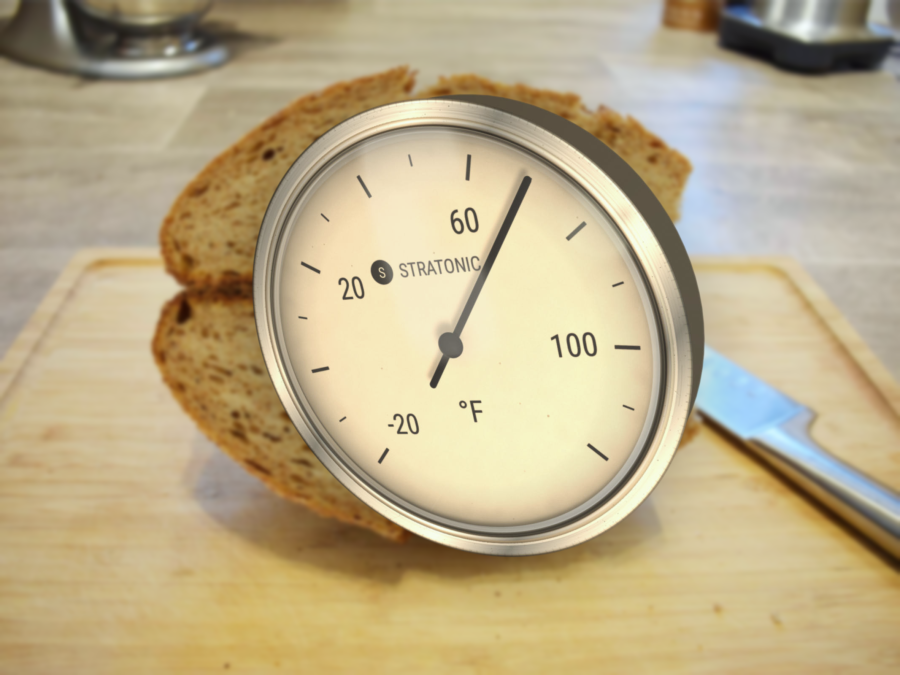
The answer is 70,°F
